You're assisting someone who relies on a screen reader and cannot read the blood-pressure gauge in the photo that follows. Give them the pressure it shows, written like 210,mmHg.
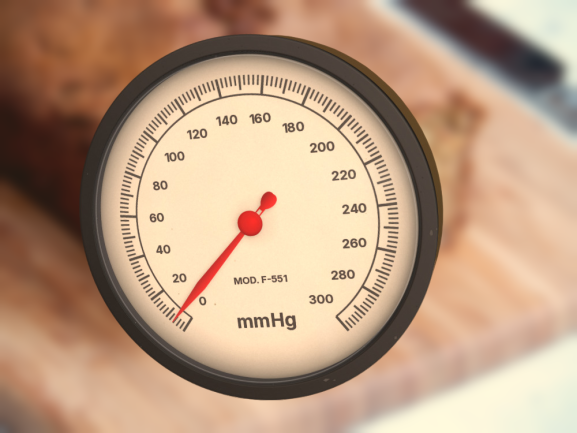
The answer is 6,mmHg
